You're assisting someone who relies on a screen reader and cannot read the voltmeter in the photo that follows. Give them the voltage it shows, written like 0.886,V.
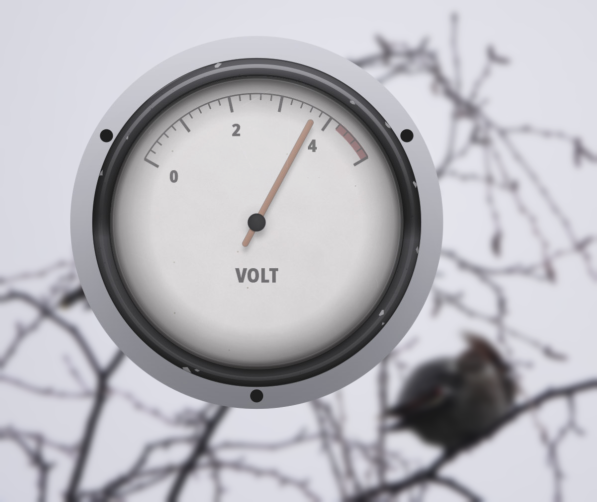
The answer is 3.7,V
